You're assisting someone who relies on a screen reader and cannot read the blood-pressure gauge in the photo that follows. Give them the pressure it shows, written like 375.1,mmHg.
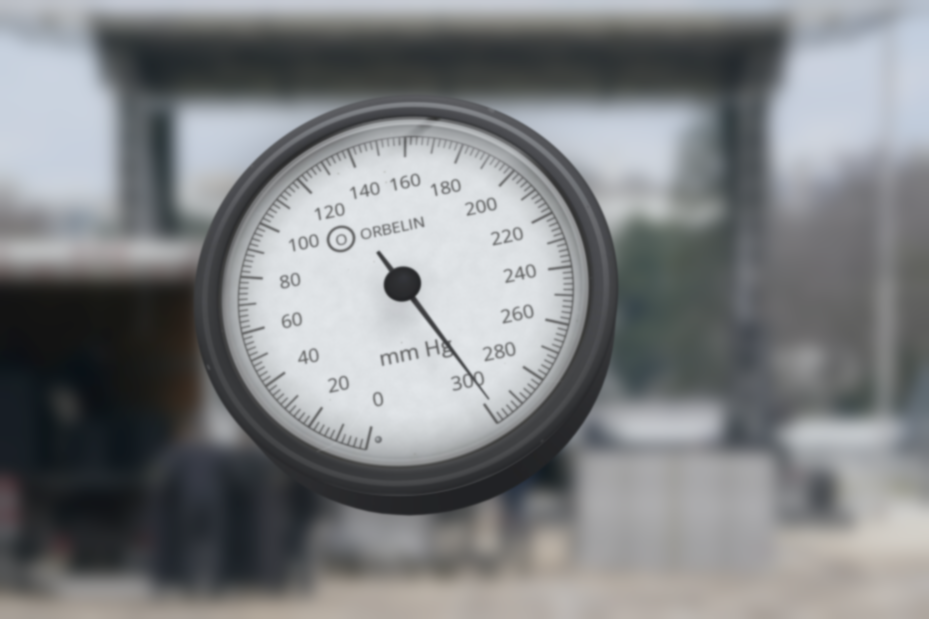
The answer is 298,mmHg
